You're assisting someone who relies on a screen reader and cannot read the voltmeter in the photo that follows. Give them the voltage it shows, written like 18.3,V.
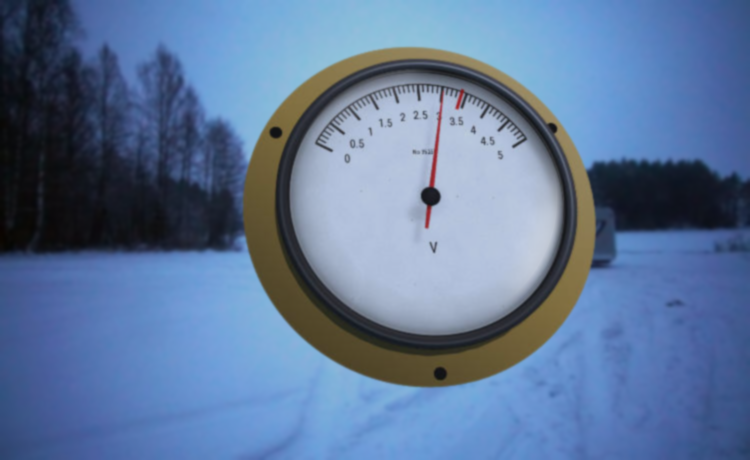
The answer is 3,V
